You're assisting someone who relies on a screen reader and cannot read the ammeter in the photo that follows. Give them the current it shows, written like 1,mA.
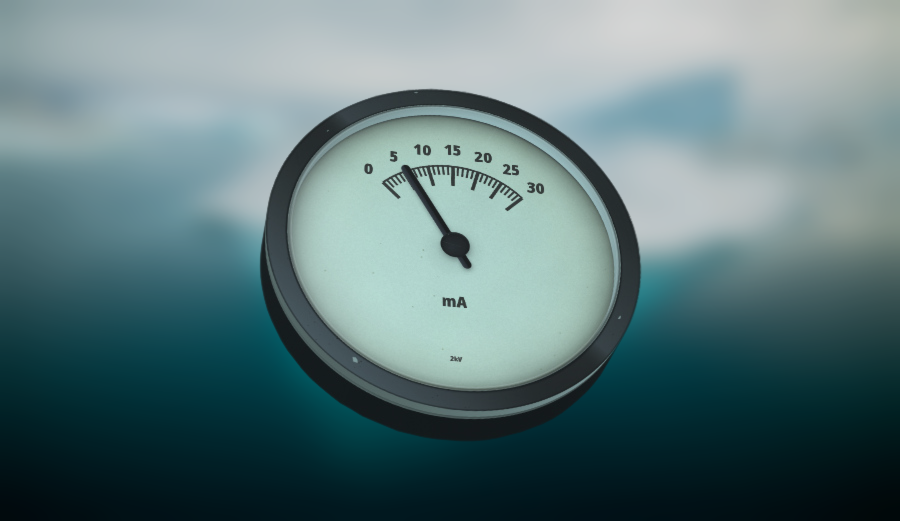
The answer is 5,mA
